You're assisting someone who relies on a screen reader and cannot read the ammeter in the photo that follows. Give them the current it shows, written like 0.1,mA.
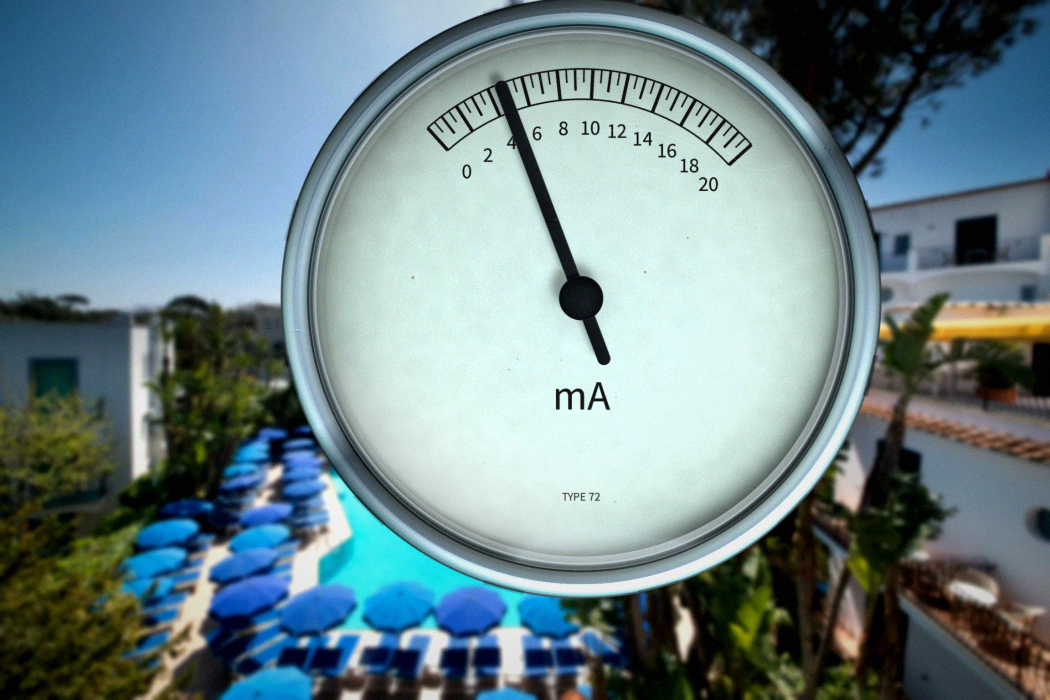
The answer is 4.75,mA
